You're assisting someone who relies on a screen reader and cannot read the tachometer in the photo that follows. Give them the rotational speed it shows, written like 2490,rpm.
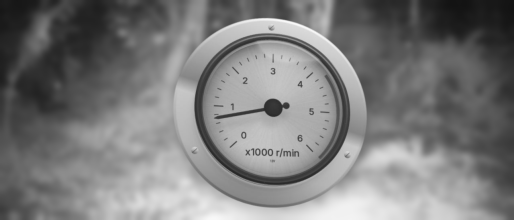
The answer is 700,rpm
